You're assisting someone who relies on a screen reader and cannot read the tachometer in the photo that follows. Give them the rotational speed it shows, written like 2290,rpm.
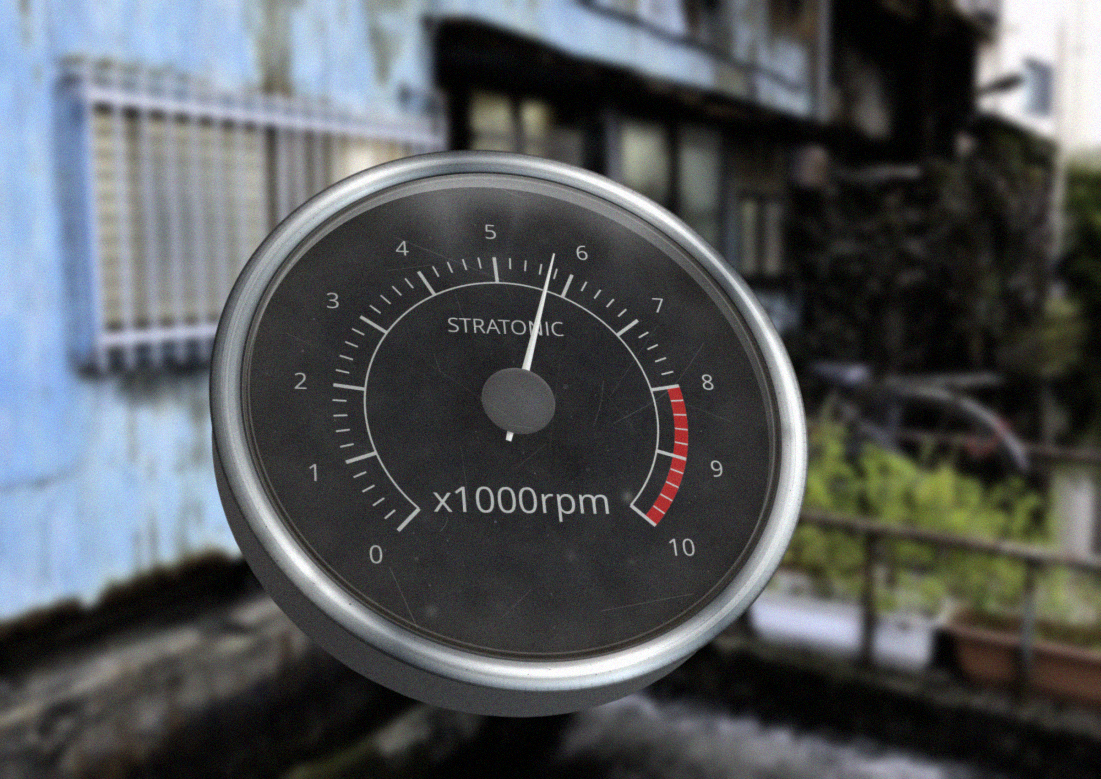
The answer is 5700,rpm
